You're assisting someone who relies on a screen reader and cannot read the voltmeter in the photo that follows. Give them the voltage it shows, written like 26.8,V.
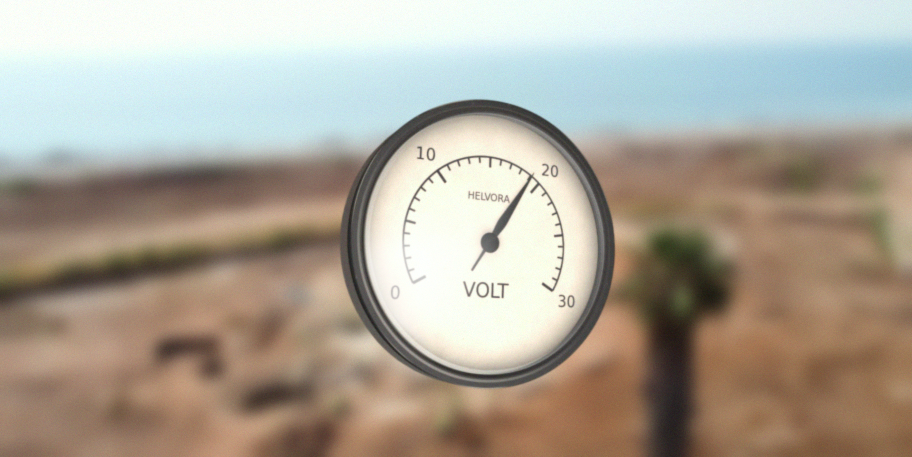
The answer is 19,V
